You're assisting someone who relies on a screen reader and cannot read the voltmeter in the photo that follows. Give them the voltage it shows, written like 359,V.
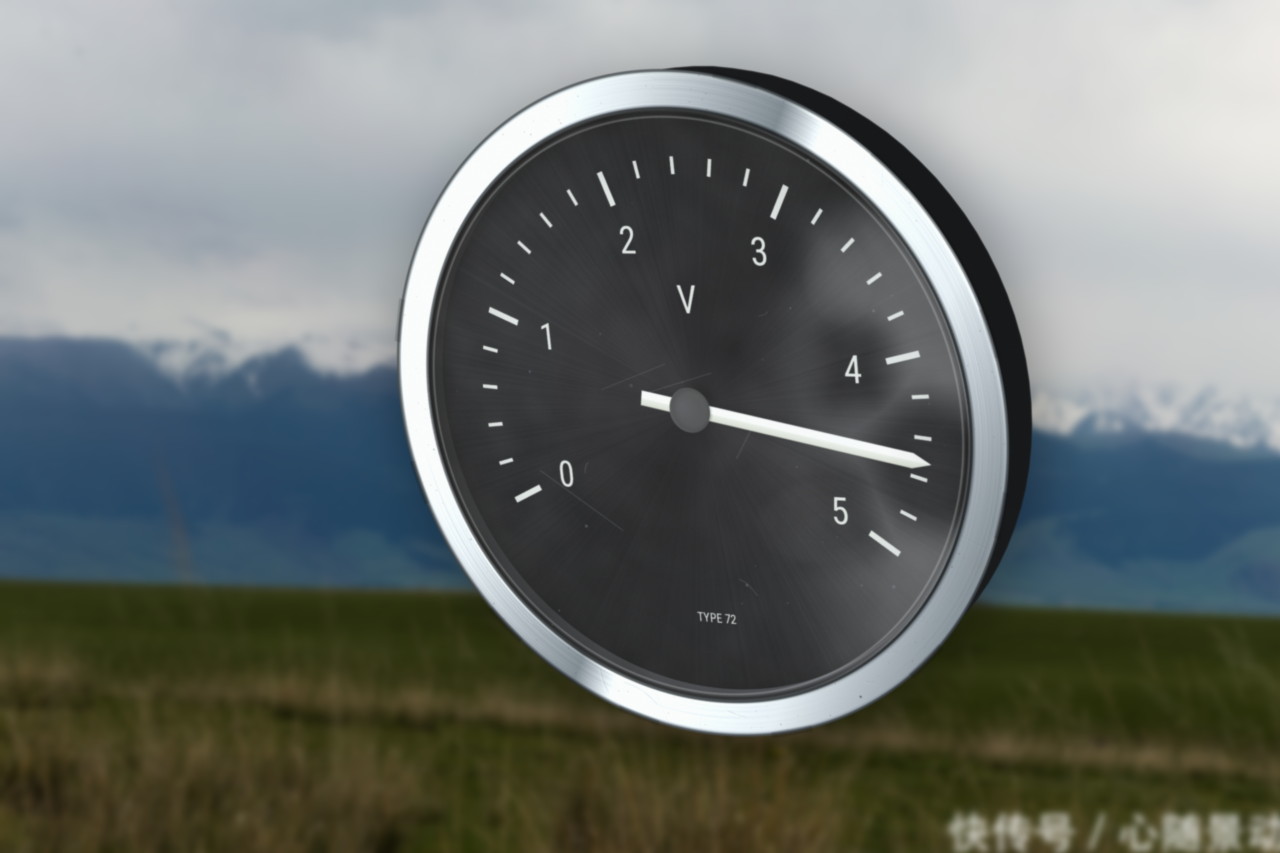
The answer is 4.5,V
